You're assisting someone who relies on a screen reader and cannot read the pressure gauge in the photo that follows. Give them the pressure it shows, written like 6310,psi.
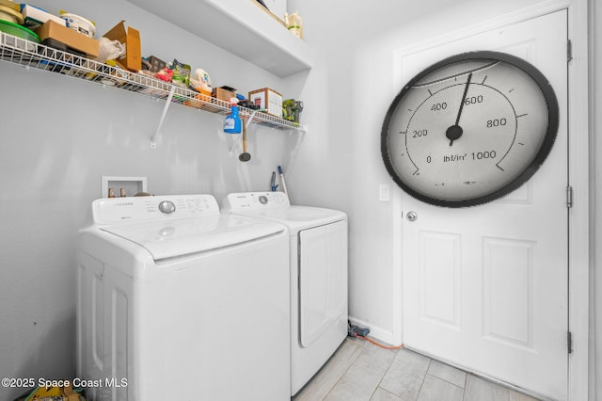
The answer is 550,psi
